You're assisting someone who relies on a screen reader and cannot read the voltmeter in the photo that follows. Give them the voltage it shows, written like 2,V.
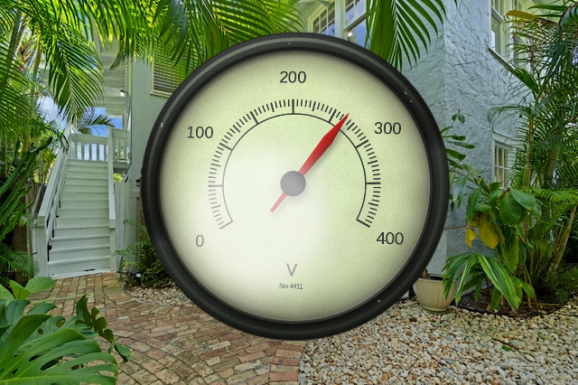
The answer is 265,V
